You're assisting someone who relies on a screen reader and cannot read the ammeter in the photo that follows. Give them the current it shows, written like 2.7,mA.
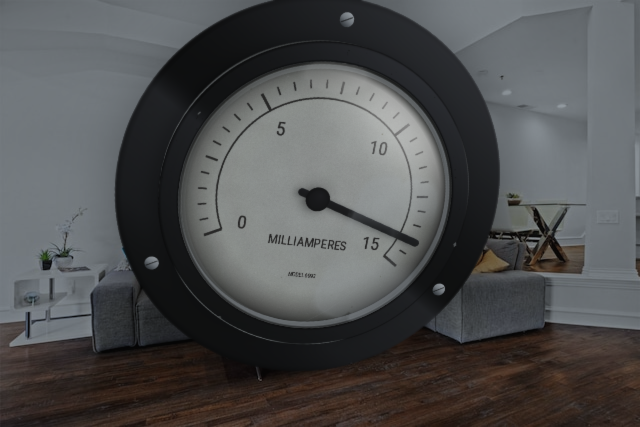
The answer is 14,mA
